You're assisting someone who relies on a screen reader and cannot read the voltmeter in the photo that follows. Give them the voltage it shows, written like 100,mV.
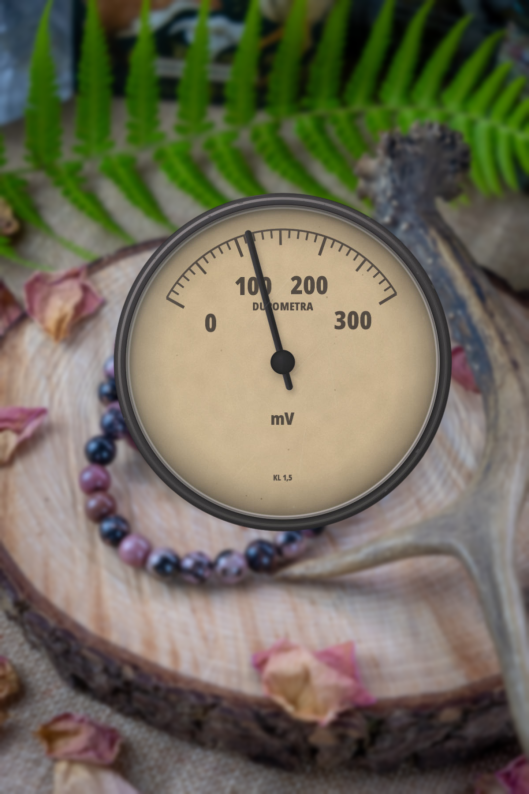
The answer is 115,mV
